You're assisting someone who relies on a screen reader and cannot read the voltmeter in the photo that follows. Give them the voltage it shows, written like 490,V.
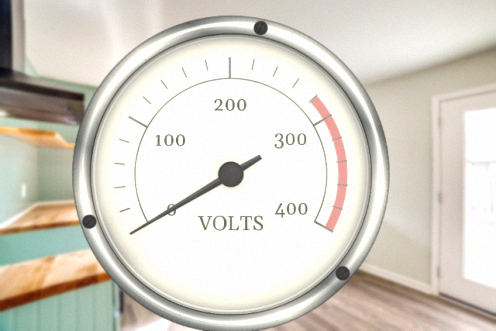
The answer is 0,V
